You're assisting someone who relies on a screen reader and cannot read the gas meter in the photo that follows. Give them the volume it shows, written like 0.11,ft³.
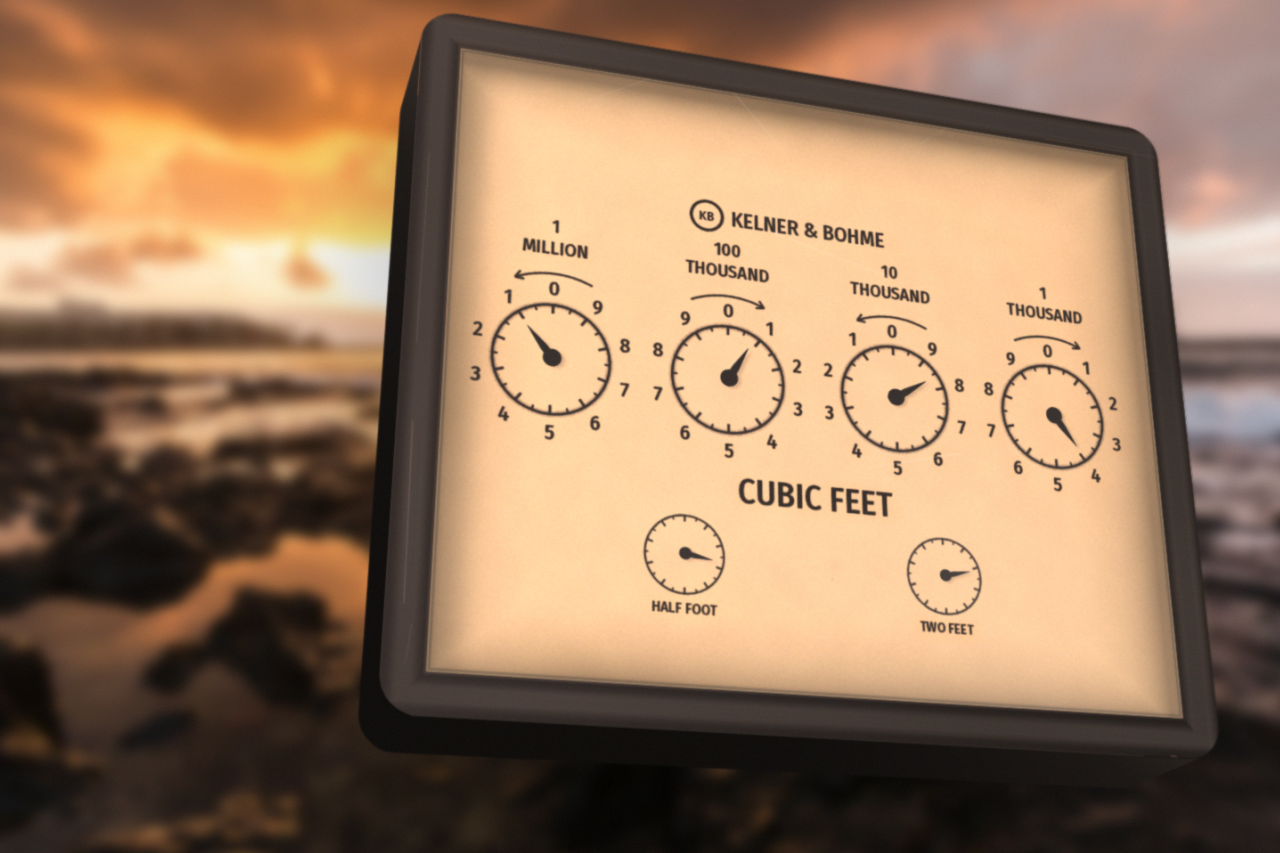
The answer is 108400,ft³
